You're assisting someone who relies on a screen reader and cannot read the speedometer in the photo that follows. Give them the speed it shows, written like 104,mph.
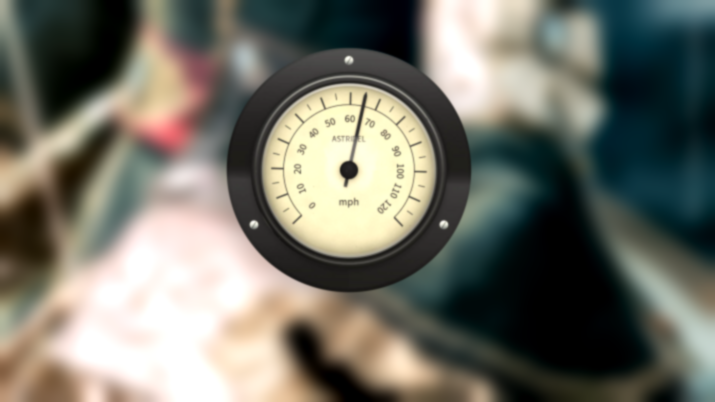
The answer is 65,mph
